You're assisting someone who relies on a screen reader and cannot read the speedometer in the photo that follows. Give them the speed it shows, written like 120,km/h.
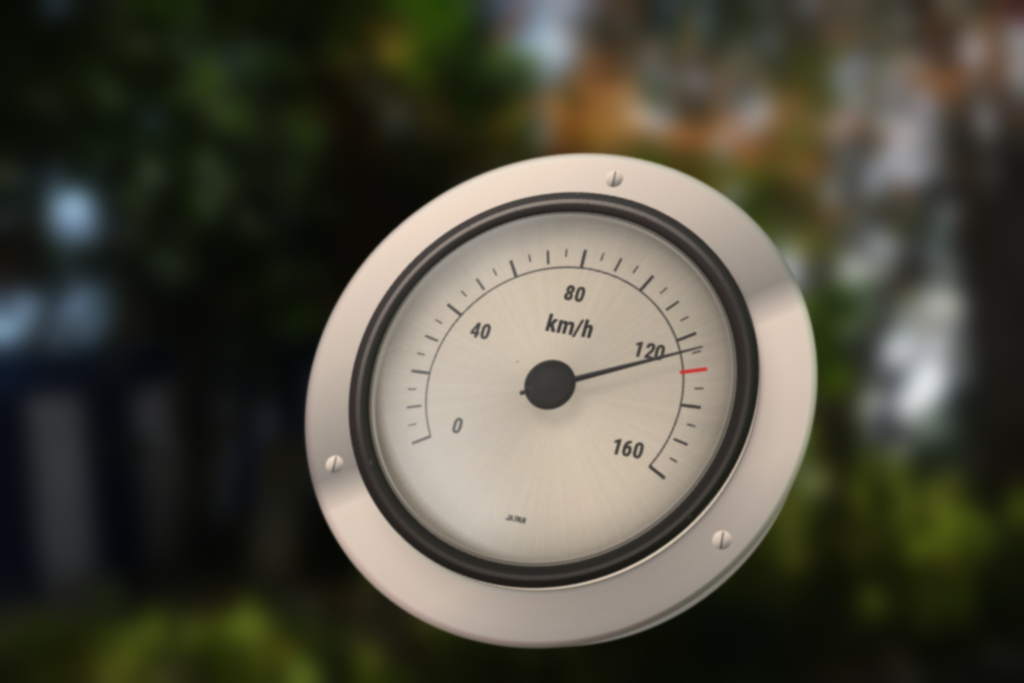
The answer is 125,km/h
